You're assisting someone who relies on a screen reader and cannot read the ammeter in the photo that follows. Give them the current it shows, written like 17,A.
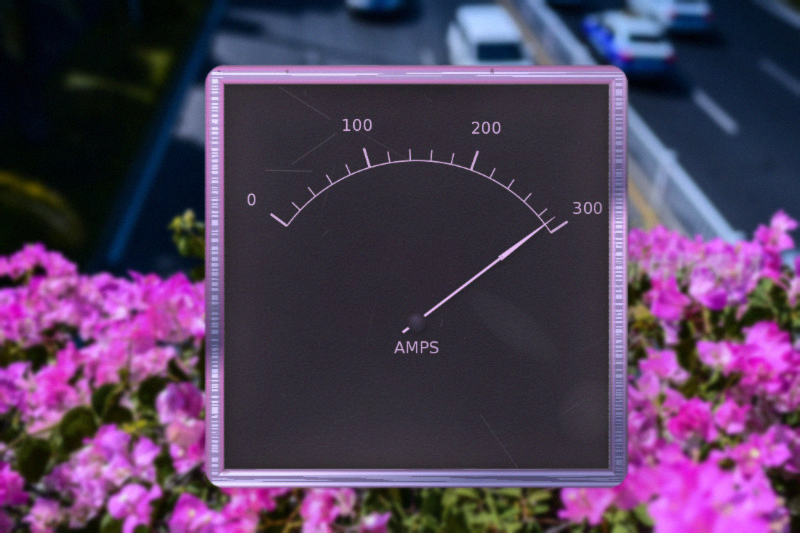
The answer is 290,A
